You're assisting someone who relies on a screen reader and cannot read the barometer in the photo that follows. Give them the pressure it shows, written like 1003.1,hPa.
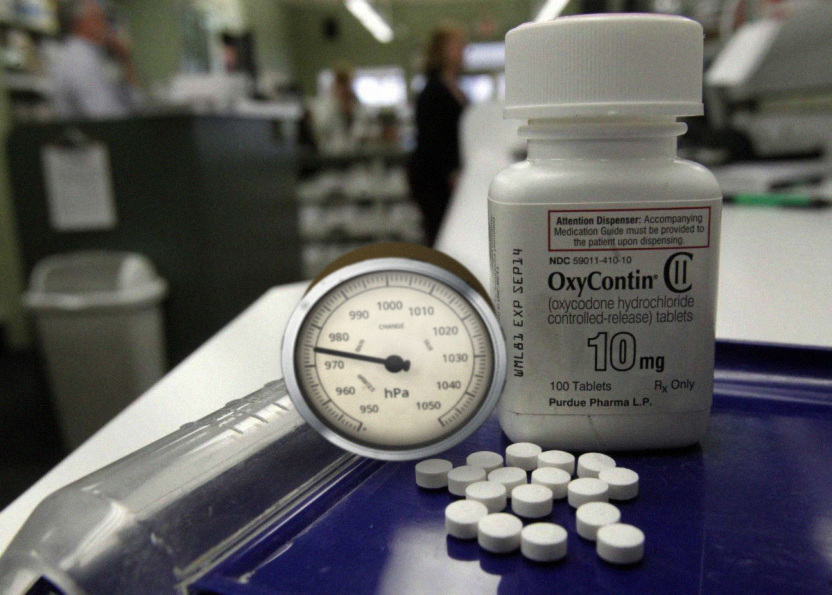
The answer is 975,hPa
